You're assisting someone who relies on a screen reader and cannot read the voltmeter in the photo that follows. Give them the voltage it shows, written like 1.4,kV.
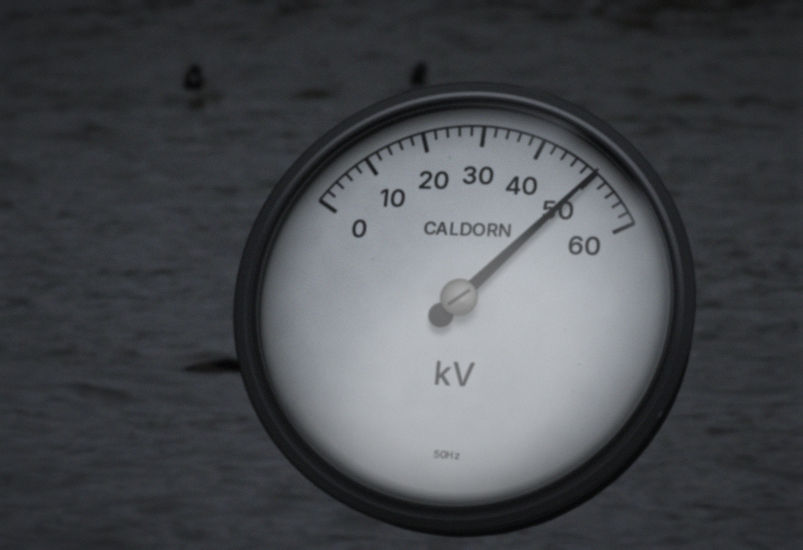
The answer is 50,kV
